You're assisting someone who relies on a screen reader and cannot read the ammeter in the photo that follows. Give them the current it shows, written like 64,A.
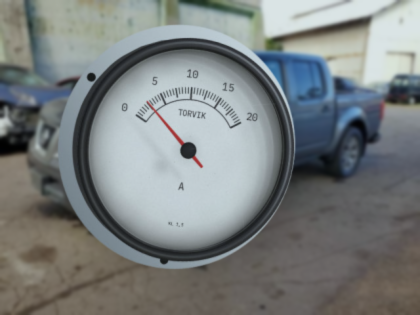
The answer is 2.5,A
